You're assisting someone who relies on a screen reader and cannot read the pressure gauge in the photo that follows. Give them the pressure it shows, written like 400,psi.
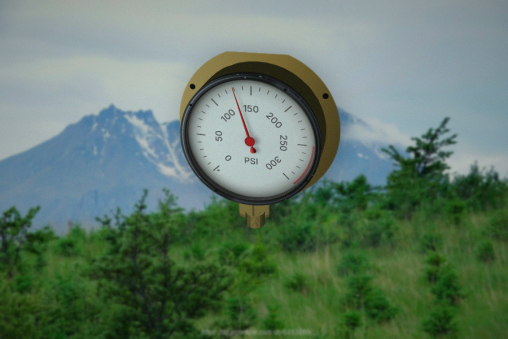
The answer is 130,psi
